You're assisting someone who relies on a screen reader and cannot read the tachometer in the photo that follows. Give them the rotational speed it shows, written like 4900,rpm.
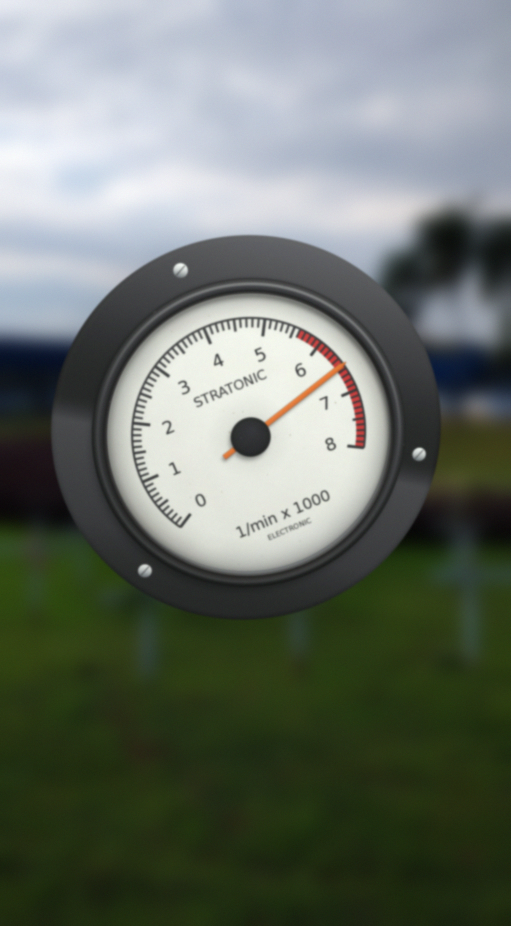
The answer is 6500,rpm
